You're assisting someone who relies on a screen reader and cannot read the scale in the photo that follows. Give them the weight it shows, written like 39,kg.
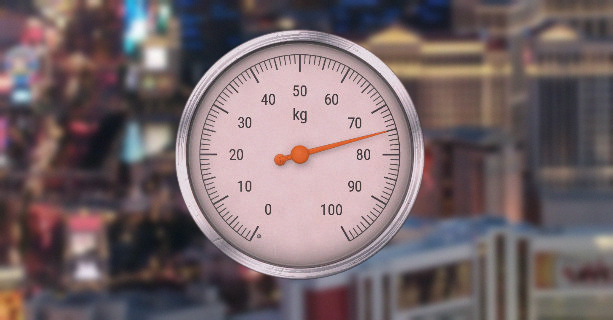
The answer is 75,kg
